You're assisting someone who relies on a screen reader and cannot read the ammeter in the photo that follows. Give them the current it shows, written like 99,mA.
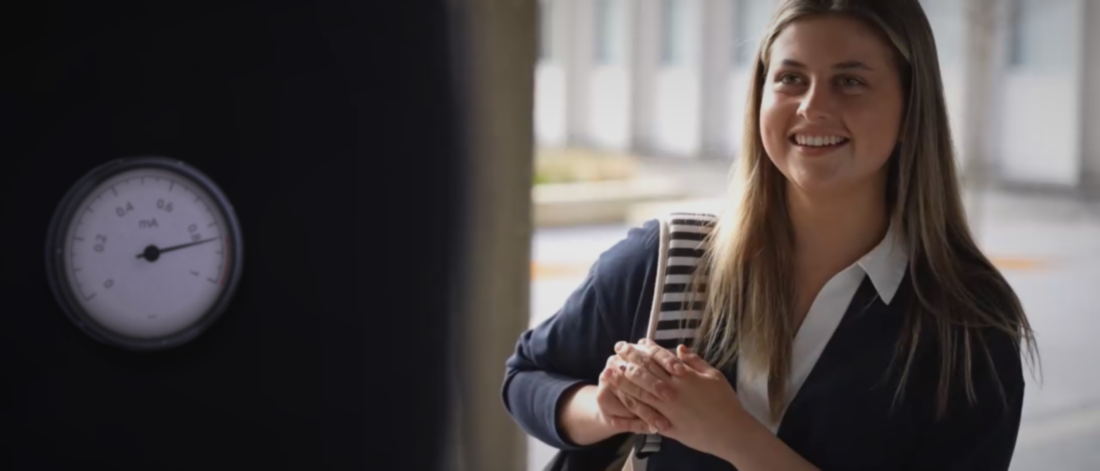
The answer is 0.85,mA
